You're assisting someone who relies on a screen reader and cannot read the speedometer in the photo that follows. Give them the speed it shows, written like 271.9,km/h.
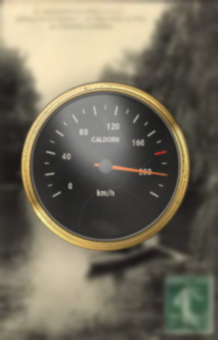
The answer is 200,km/h
